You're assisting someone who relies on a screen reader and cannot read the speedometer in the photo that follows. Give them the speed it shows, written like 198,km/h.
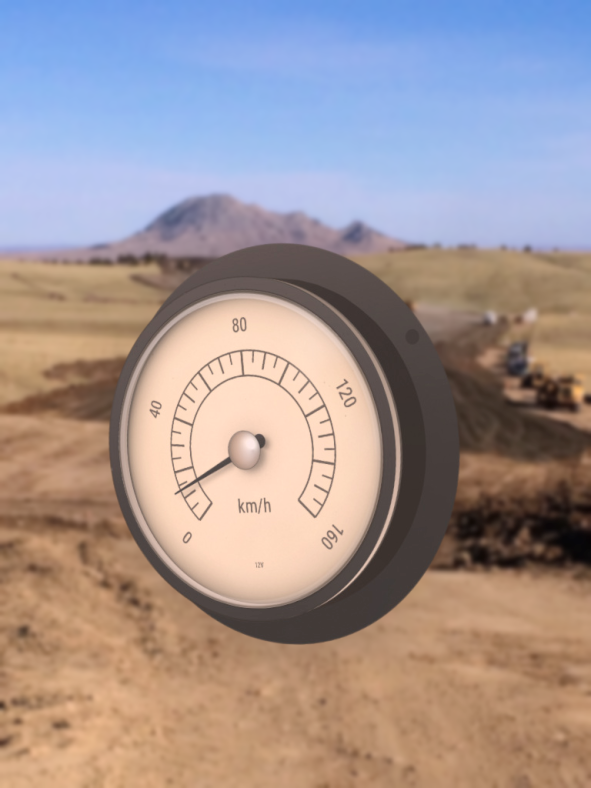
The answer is 12.5,km/h
